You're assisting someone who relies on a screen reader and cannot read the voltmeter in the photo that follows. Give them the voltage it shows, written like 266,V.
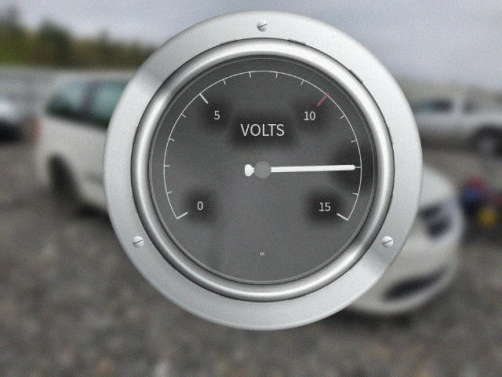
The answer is 13,V
